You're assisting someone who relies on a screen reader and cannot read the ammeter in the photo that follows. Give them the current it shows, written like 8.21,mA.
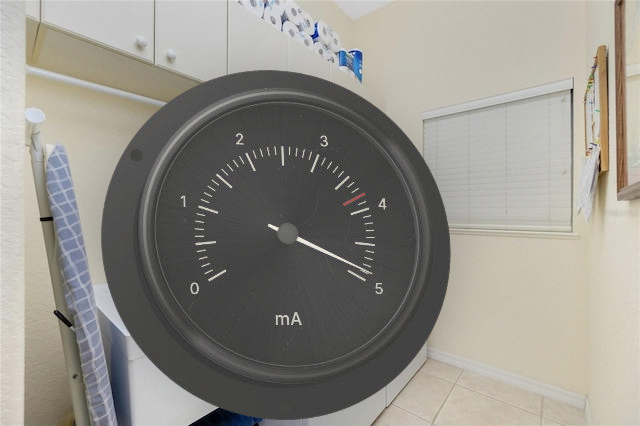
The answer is 4.9,mA
